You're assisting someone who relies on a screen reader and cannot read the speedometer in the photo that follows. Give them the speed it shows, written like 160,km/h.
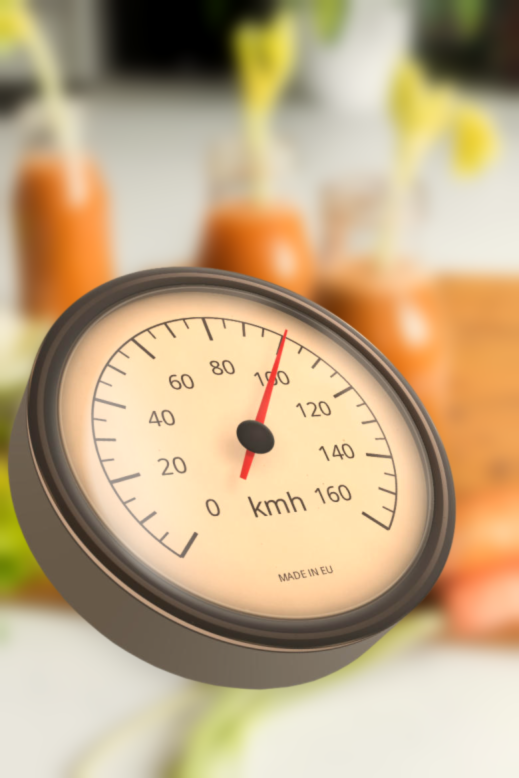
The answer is 100,km/h
